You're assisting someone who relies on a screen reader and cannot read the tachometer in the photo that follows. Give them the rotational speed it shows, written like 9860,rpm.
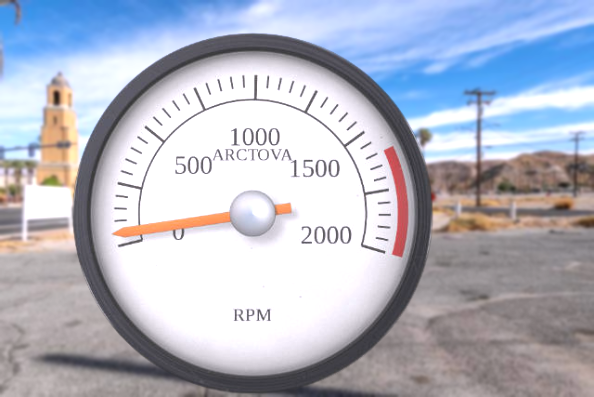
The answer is 50,rpm
